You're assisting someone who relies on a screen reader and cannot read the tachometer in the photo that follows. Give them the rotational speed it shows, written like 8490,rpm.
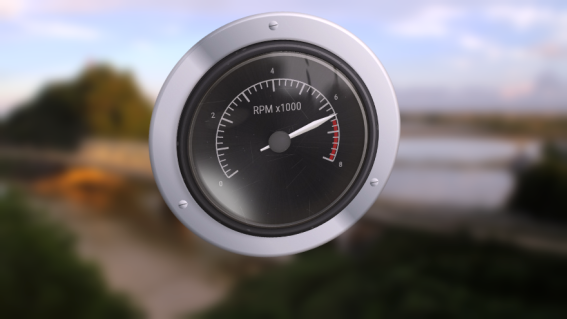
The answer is 6400,rpm
